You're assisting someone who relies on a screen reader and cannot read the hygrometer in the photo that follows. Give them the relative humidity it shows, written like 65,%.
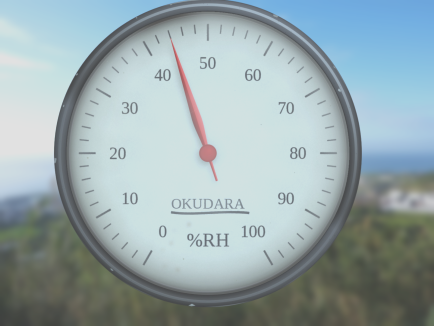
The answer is 44,%
